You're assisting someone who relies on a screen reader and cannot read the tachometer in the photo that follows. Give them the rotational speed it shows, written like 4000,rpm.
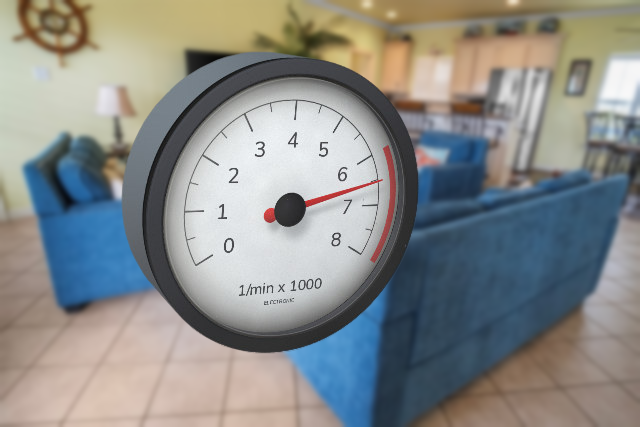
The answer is 6500,rpm
